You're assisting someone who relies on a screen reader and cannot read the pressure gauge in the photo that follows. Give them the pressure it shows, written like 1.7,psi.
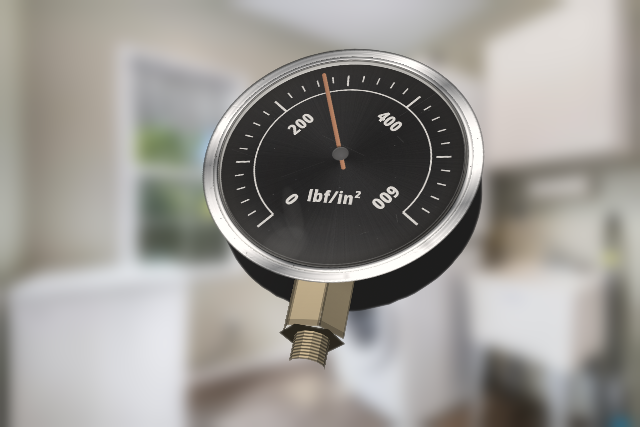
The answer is 270,psi
